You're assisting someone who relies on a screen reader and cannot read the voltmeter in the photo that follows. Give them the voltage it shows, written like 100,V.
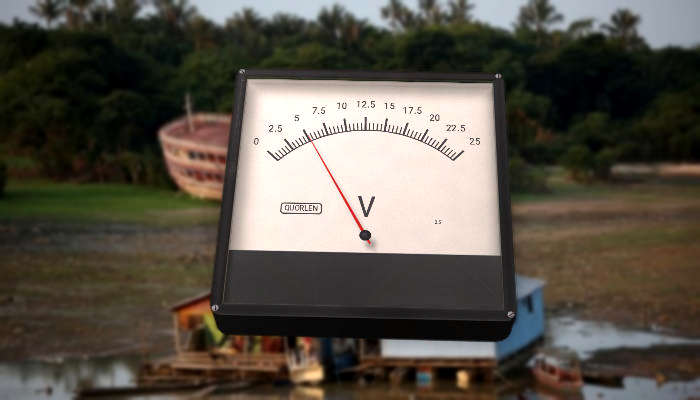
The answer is 5,V
